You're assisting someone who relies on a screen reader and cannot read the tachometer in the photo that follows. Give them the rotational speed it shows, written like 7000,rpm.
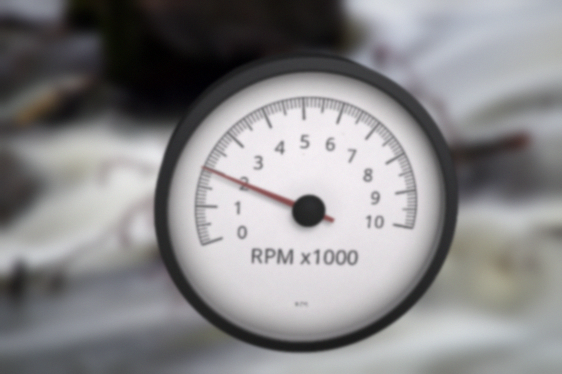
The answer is 2000,rpm
